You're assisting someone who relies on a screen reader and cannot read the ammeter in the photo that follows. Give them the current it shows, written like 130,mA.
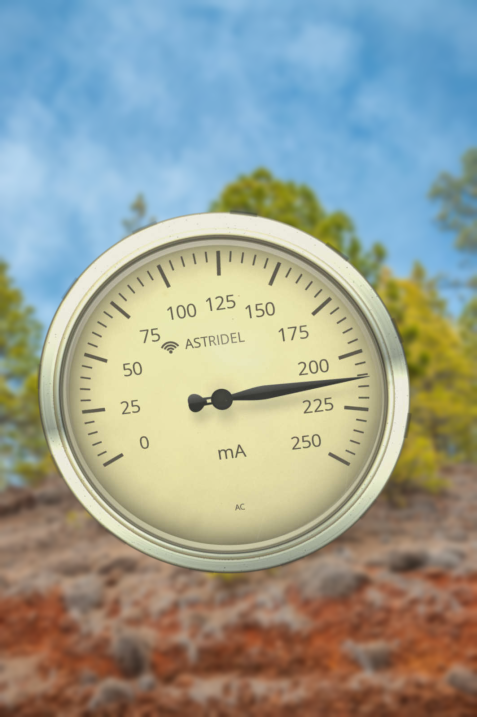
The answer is 210,mA
